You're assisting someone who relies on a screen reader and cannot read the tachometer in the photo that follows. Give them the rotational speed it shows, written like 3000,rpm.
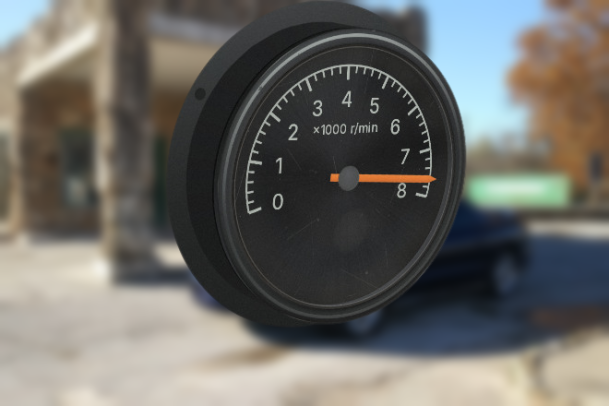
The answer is 7600,rpm
